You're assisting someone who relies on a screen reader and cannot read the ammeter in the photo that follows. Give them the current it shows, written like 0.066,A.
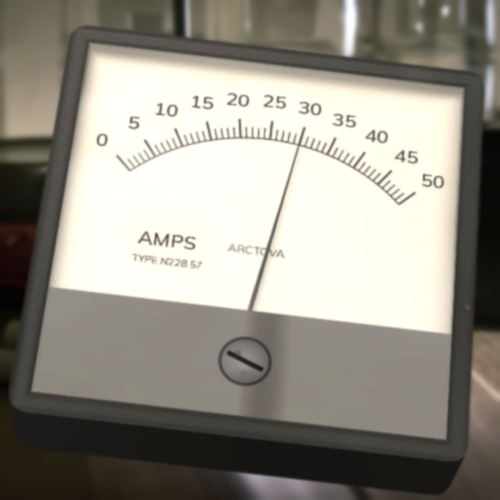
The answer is 30,A
